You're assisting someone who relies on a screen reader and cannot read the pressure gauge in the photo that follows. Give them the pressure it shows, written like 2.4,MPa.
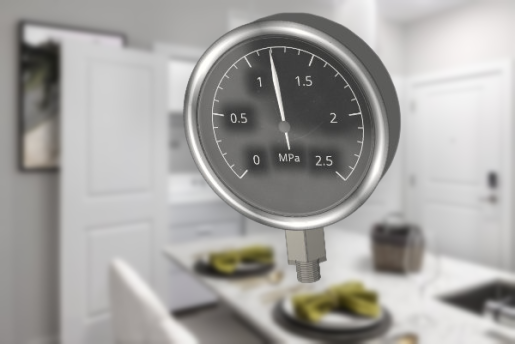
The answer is 1.2,MPa
